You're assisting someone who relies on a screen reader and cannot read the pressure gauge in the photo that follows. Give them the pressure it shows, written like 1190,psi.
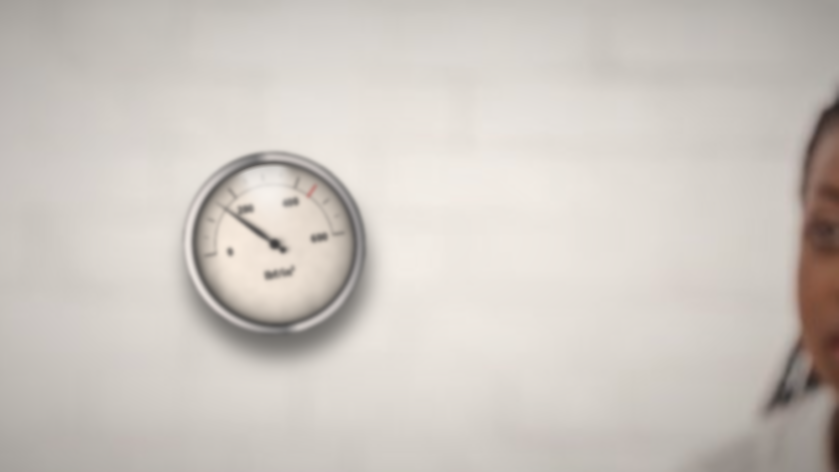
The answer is 150,psi
